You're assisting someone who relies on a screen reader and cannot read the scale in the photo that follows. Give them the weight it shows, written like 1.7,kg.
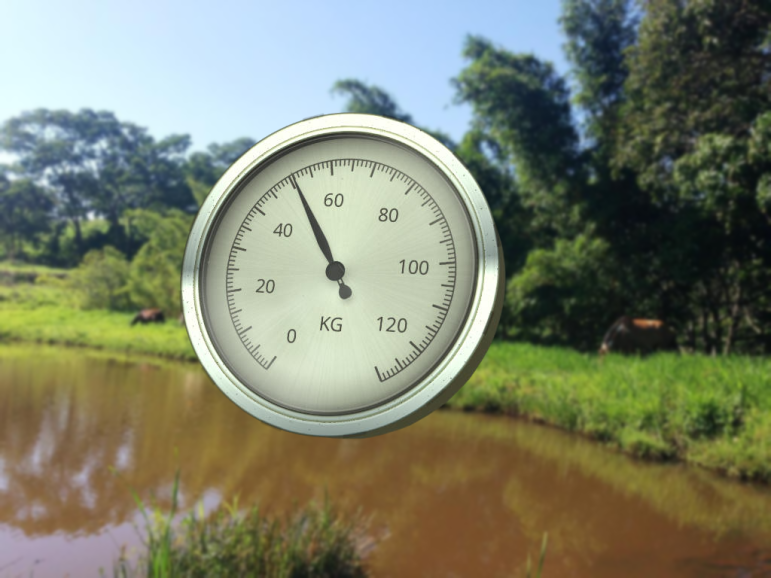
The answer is 51,kg
